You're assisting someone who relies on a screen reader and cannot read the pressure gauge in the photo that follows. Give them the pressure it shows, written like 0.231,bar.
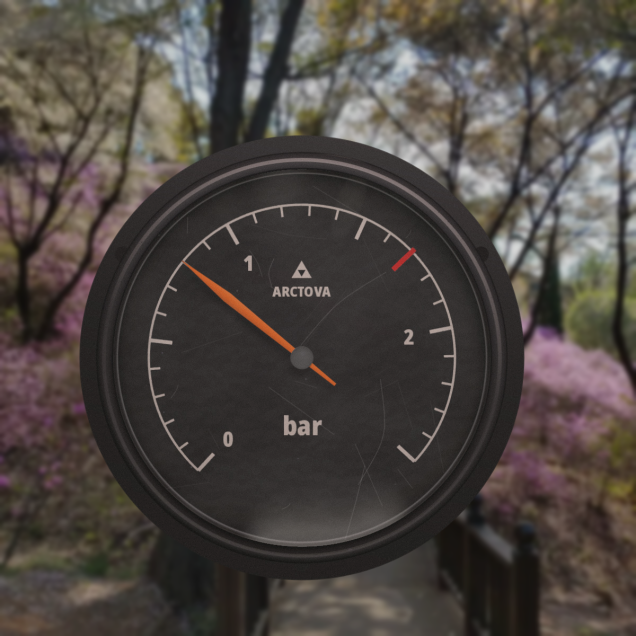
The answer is 0.8,bar
